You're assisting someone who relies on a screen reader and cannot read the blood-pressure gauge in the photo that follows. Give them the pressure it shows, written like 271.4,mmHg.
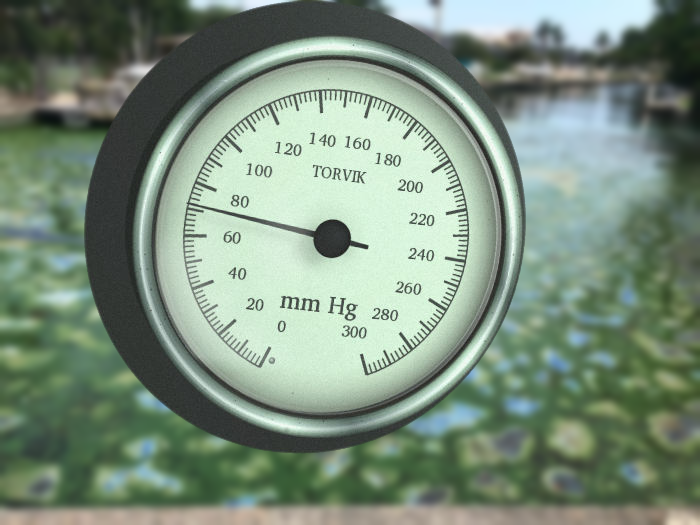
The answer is 72,mmHg
